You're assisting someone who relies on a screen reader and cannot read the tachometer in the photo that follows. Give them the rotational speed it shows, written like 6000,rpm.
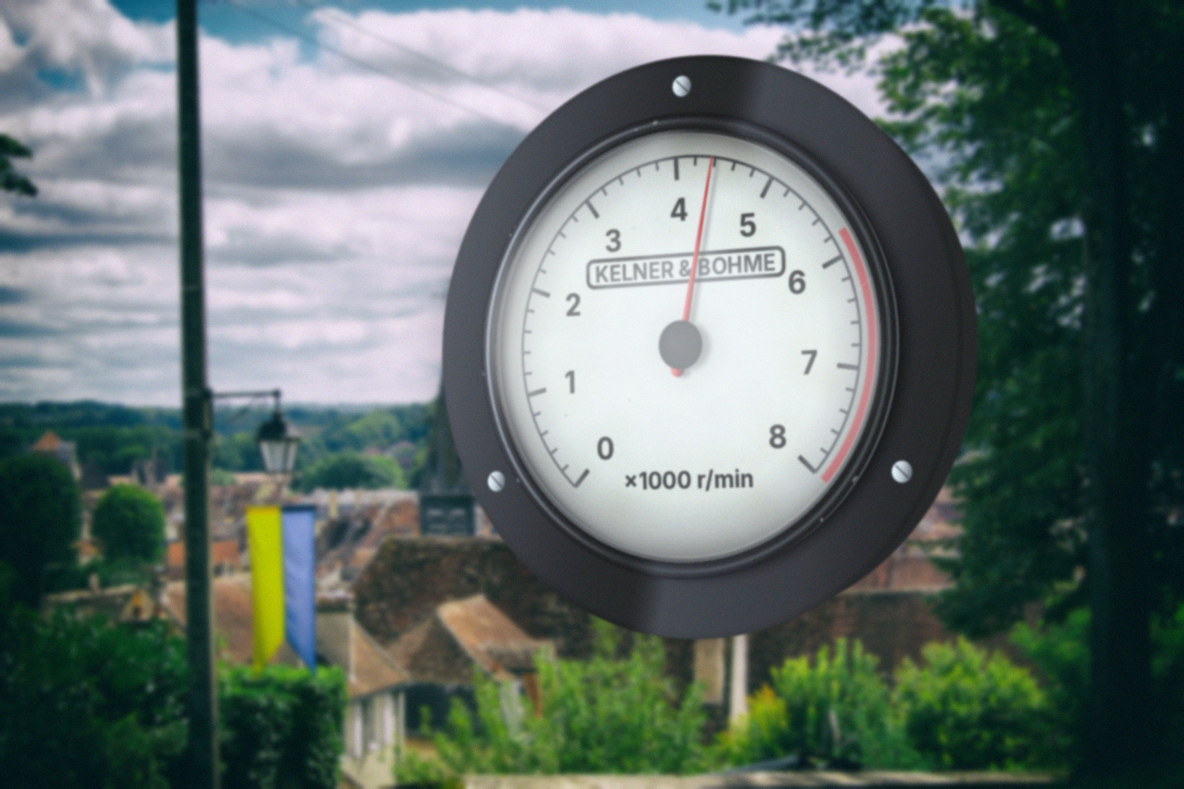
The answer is 4400,rpm
